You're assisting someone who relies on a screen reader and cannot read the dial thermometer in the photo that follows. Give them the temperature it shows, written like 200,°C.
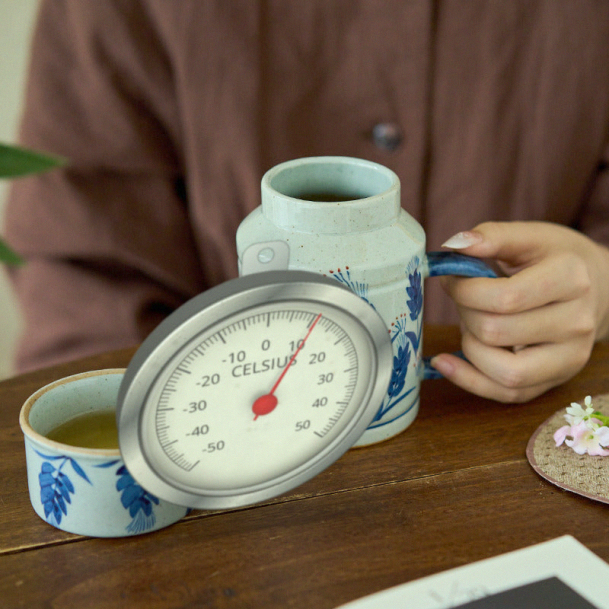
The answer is 10,°C
